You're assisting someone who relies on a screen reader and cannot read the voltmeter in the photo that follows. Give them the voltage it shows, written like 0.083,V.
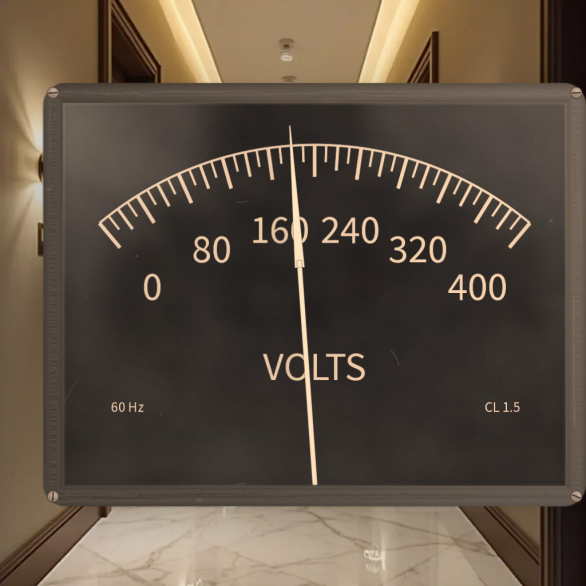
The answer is 180,V
